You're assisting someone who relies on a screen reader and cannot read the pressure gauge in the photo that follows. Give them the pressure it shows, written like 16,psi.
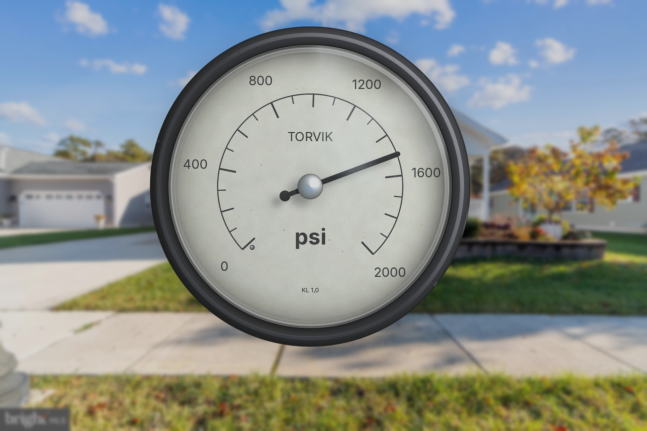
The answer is 1500,psi
